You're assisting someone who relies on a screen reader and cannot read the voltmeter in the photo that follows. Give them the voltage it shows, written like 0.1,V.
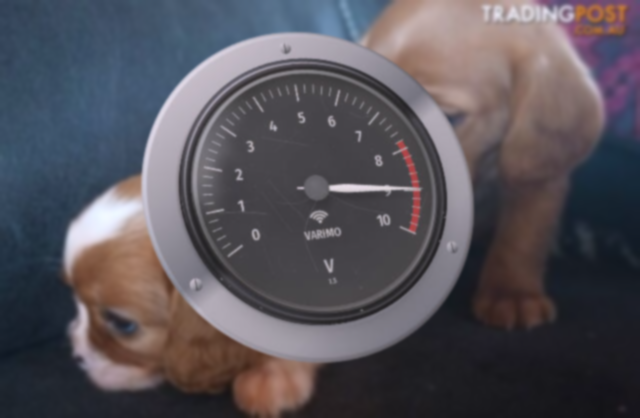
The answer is 9,V
